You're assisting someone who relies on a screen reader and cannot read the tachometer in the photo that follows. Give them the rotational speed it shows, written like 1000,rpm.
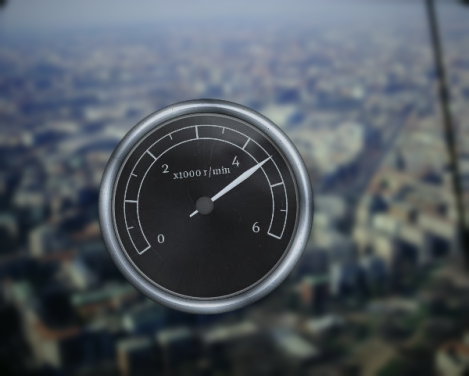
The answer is 4500,rpm
